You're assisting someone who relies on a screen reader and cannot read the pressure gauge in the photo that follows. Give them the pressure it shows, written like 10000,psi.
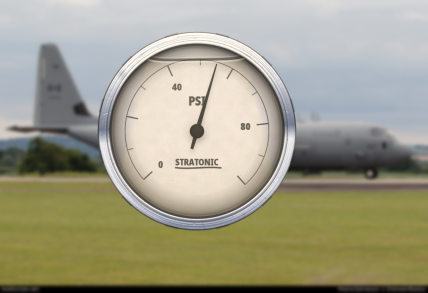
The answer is 55,psi
